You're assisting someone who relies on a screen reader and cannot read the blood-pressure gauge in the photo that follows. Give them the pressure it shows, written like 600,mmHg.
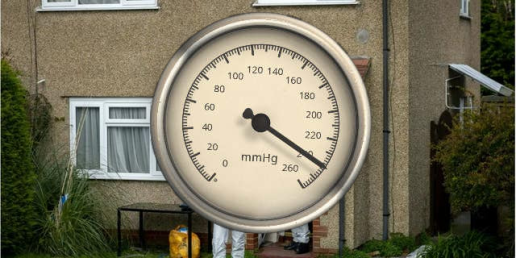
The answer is 240,mmHg
